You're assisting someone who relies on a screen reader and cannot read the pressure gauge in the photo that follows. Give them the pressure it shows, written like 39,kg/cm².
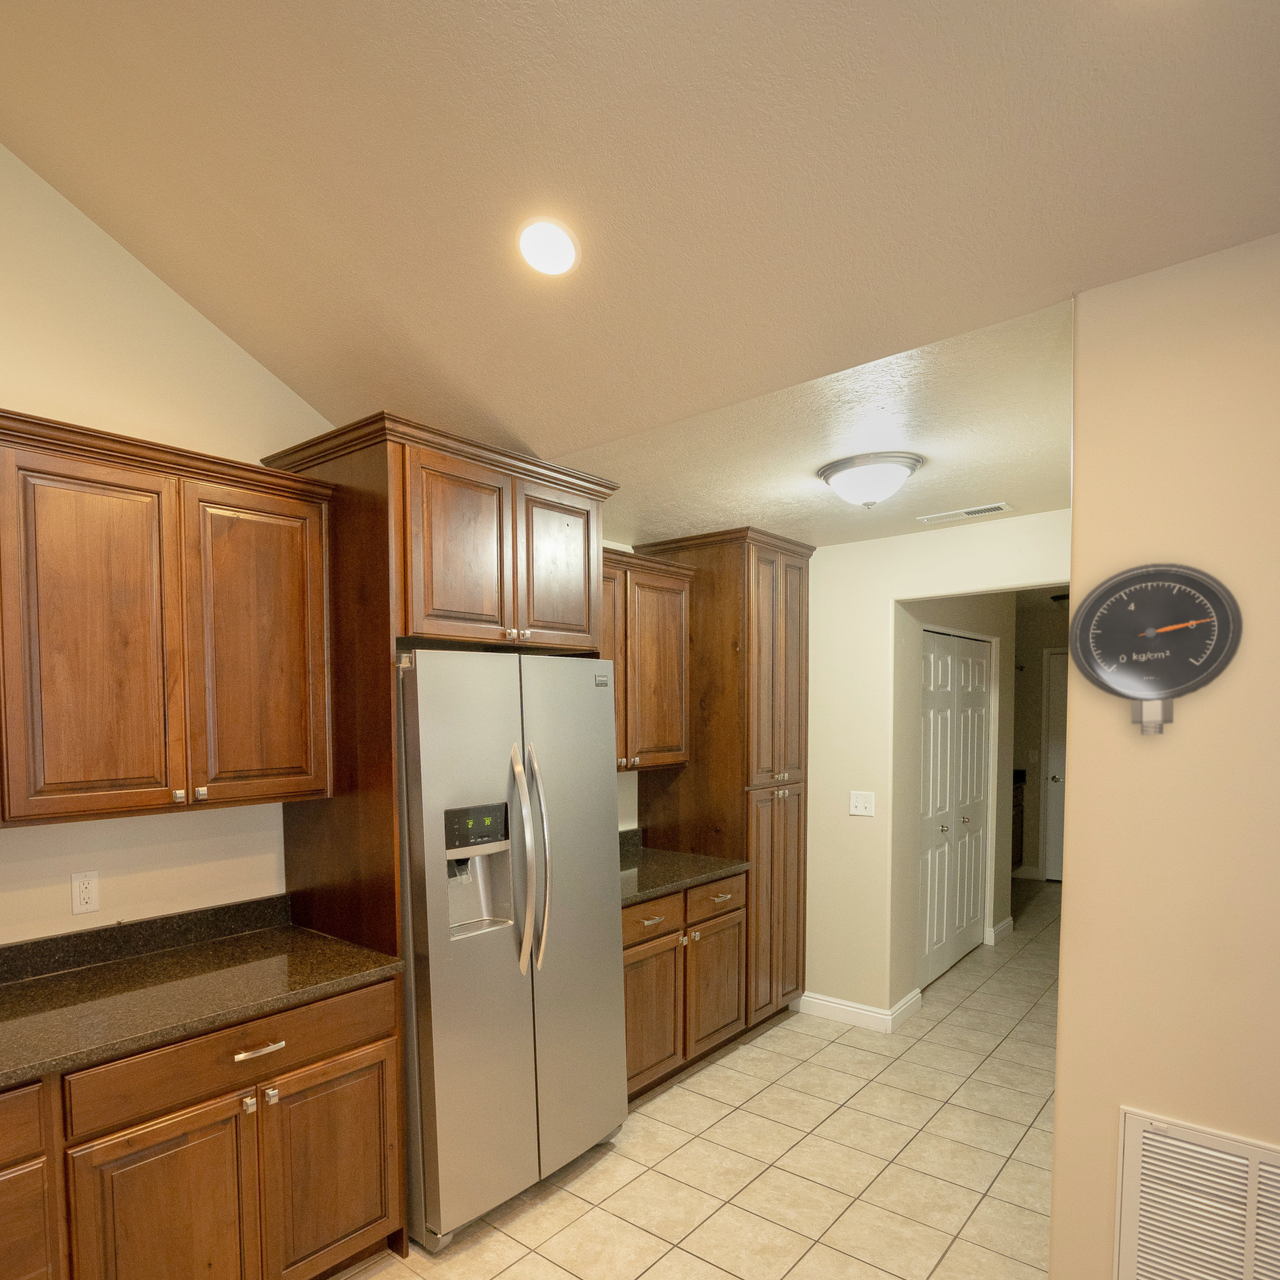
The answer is 8,kg/cm²
